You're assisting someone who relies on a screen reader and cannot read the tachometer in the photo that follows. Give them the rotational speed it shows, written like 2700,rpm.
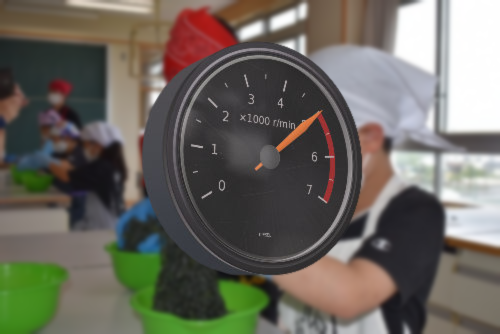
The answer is 5000,rpm
